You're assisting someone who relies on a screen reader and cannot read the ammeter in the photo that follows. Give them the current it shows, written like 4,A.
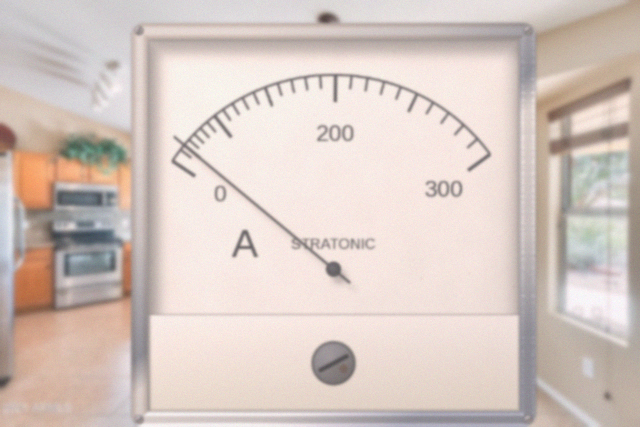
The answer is 50,A
